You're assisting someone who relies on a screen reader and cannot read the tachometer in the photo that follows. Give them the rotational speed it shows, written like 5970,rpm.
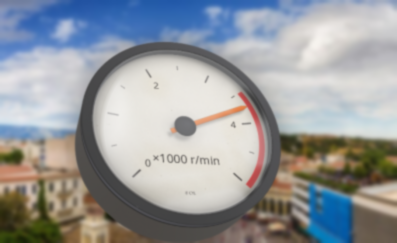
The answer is 3750,rpm
